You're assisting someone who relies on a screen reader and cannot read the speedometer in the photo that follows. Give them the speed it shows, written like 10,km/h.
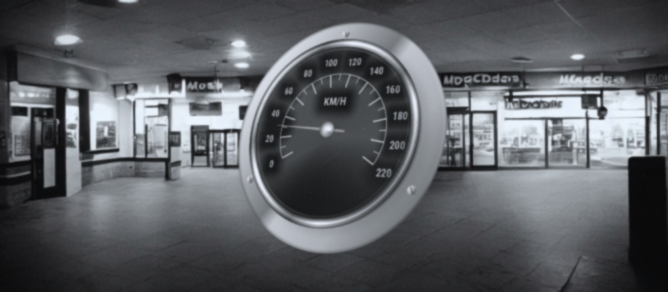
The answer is 30,km/h
